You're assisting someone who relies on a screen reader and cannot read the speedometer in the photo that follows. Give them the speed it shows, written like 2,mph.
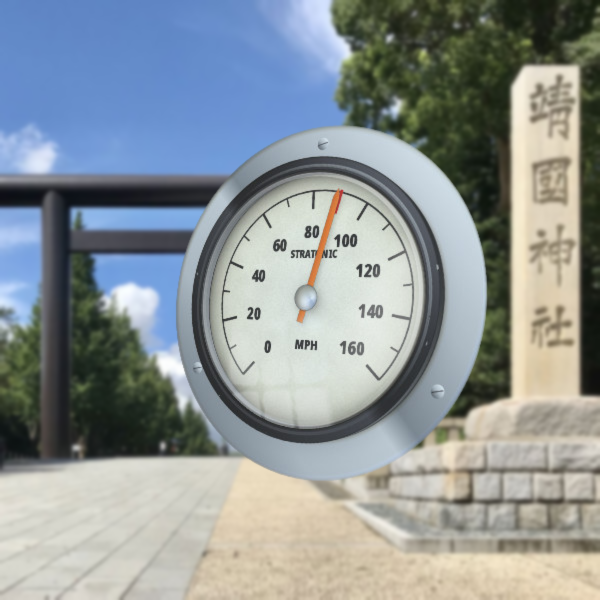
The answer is 90,mph
